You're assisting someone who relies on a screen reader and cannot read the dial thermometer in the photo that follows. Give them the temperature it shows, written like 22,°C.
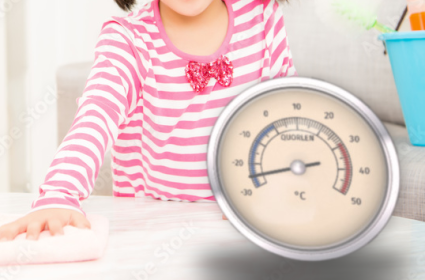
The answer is -25,°C
